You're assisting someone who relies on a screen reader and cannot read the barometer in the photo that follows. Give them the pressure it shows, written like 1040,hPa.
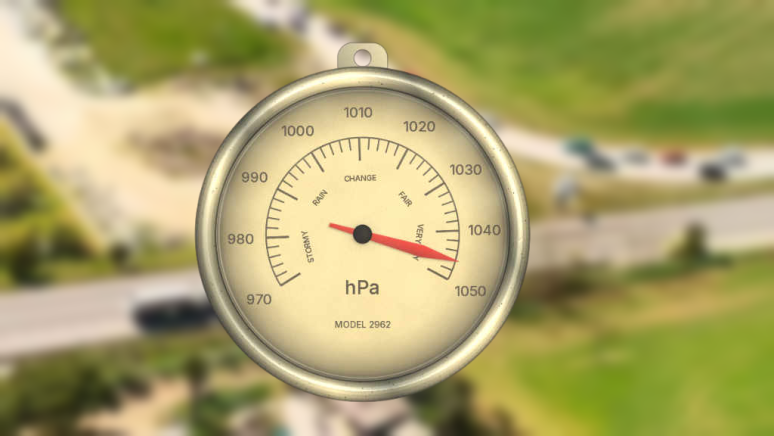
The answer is 1046,hPa
